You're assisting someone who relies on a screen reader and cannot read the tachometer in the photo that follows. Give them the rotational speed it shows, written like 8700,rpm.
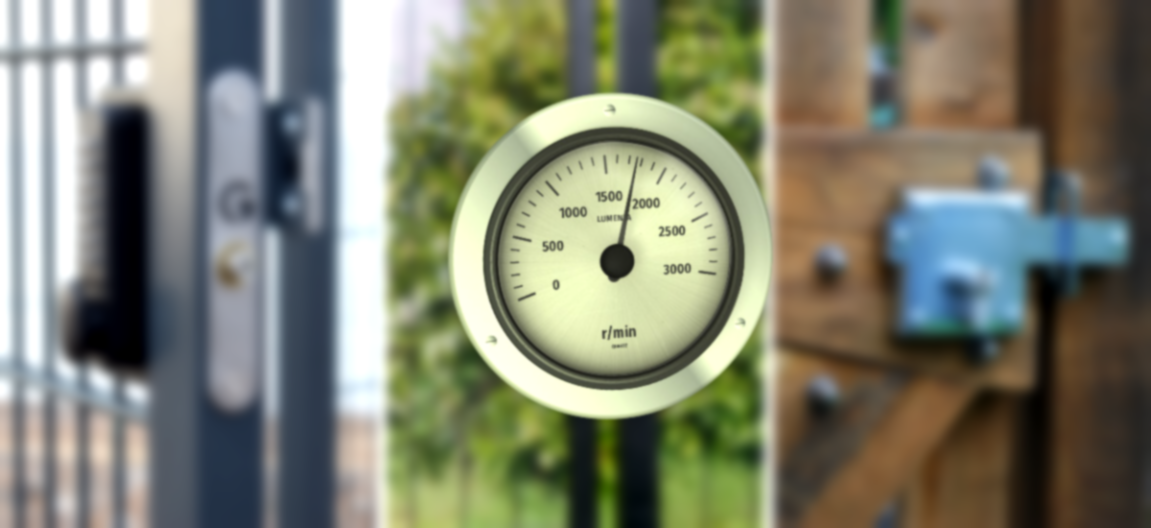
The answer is 1750,rpm
